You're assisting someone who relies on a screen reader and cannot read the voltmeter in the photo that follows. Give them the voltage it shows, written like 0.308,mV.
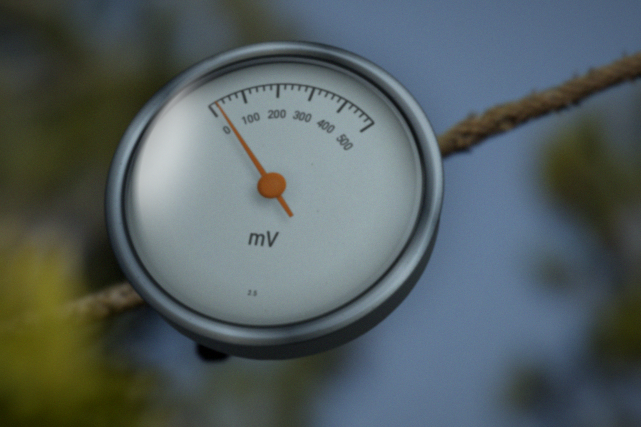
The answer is 20,mV
